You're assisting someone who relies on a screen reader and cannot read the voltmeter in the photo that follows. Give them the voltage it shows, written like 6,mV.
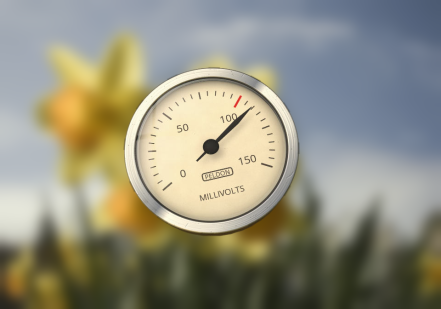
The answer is 110,mV
